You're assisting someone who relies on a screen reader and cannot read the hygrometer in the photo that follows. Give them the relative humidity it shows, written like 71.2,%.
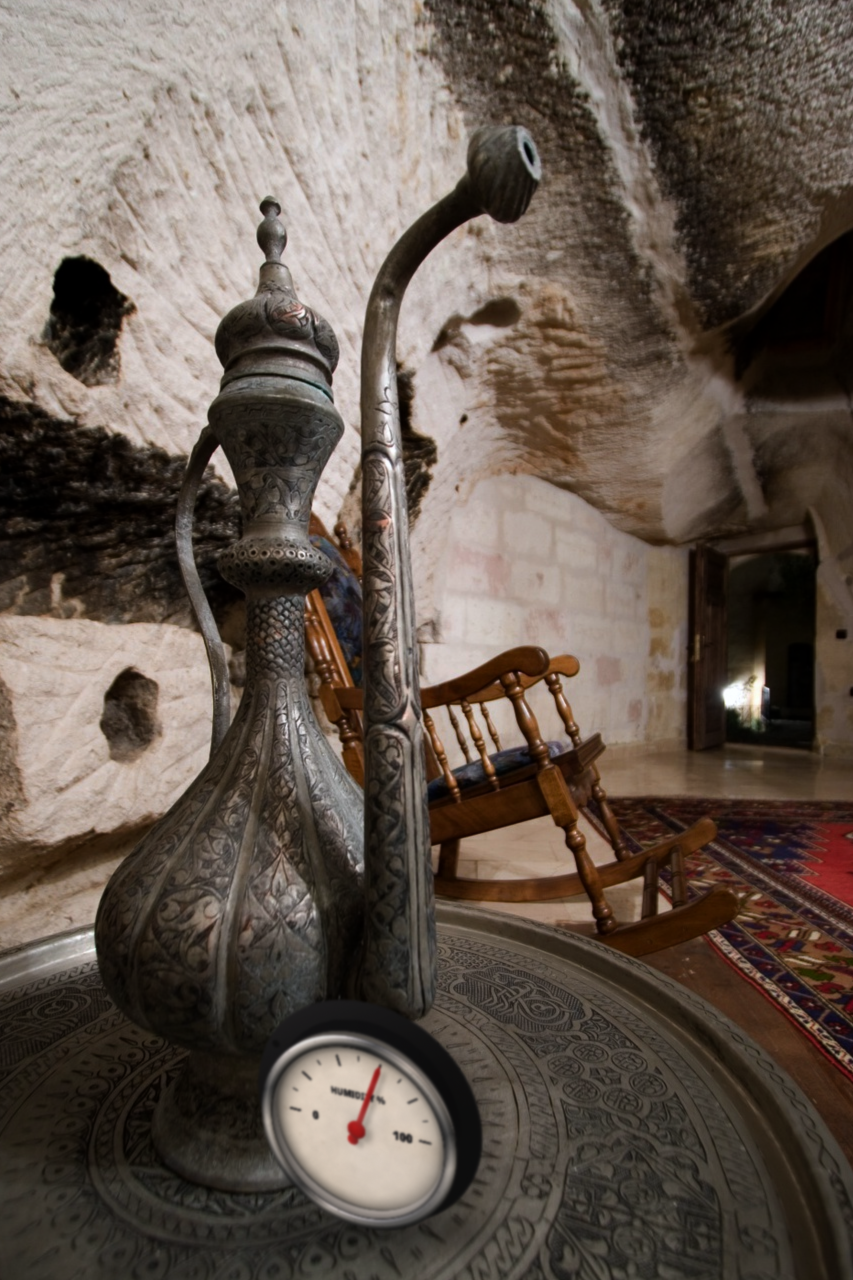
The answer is 60,%
